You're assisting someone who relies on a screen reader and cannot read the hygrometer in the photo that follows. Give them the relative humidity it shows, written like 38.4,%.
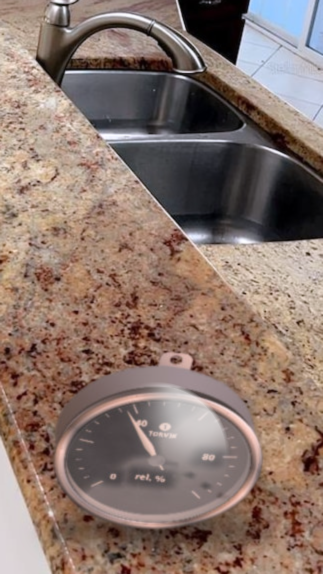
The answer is 38,%
